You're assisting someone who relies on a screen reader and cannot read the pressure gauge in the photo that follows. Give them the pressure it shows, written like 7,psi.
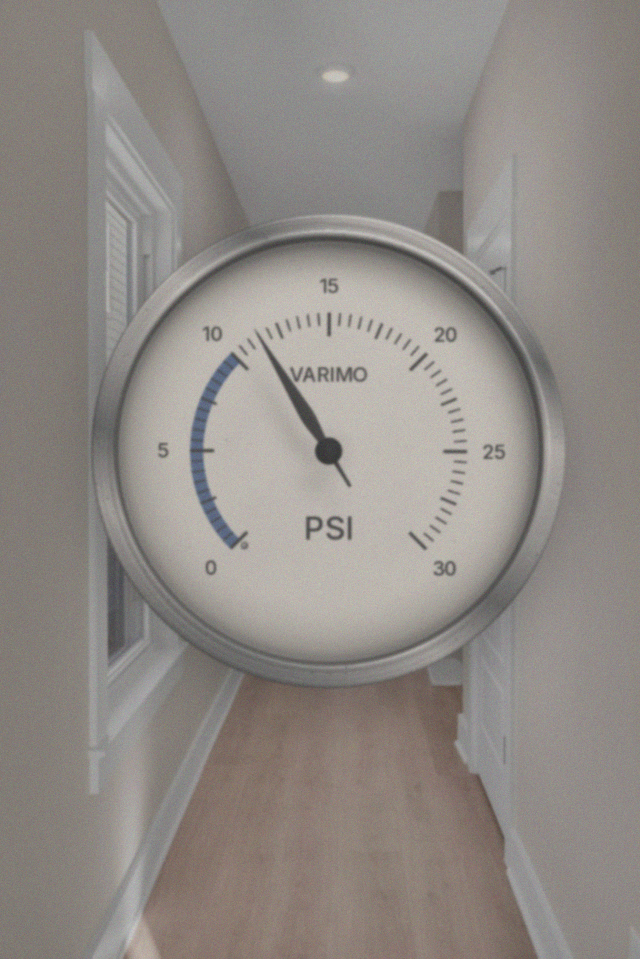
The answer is 11.5,psi
